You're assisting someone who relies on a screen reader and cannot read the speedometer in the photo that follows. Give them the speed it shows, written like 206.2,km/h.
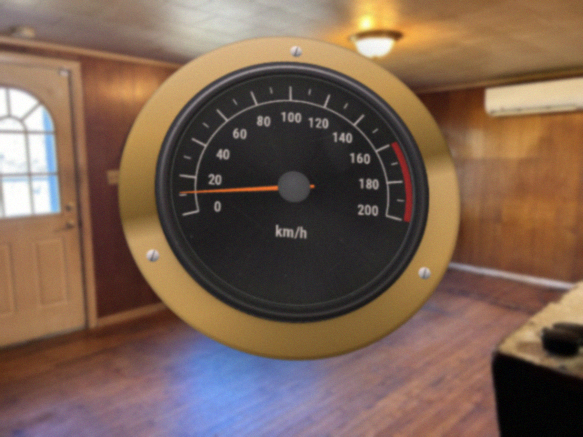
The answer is 10,km/h
